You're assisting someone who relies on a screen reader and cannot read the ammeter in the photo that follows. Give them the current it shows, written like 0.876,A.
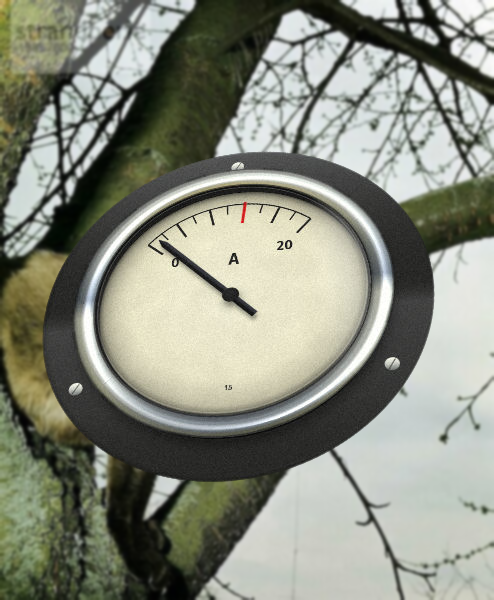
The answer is 1,A
